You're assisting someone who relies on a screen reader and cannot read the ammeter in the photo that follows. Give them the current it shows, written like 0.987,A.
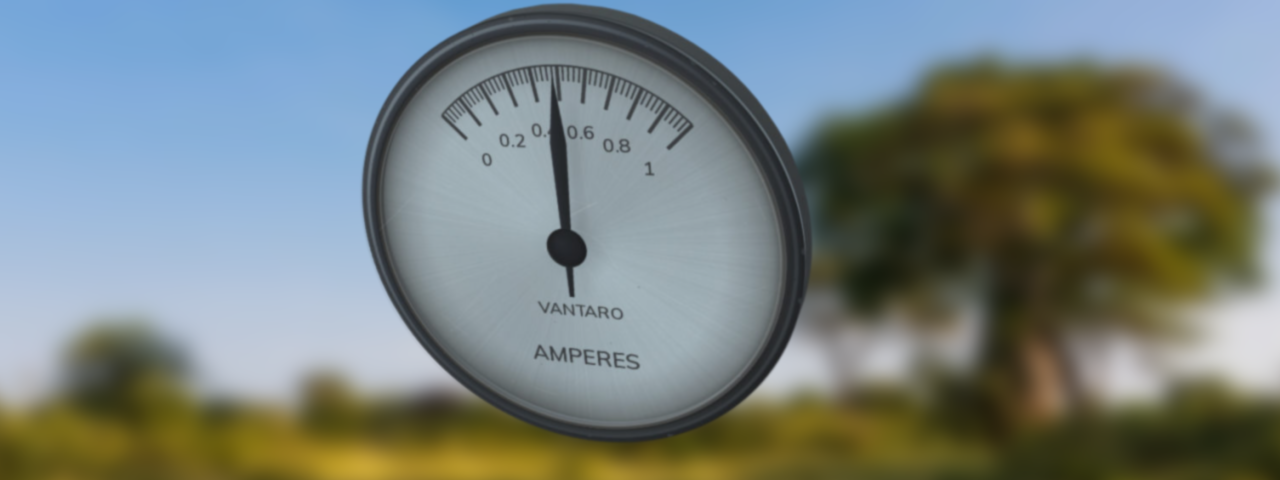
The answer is 0.5,A
